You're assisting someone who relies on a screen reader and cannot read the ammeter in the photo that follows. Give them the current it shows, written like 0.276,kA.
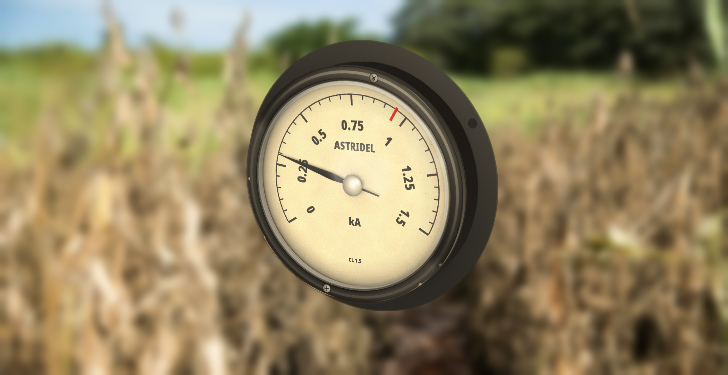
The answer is 0.3,kA
